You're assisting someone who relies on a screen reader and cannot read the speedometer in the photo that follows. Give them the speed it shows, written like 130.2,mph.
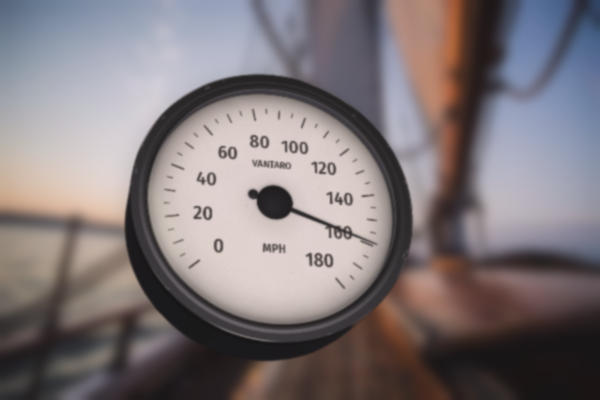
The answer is 160,mph
